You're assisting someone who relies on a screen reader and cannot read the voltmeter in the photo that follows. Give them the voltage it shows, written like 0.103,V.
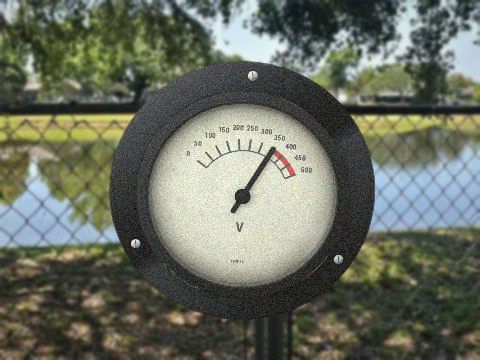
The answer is 350,V
